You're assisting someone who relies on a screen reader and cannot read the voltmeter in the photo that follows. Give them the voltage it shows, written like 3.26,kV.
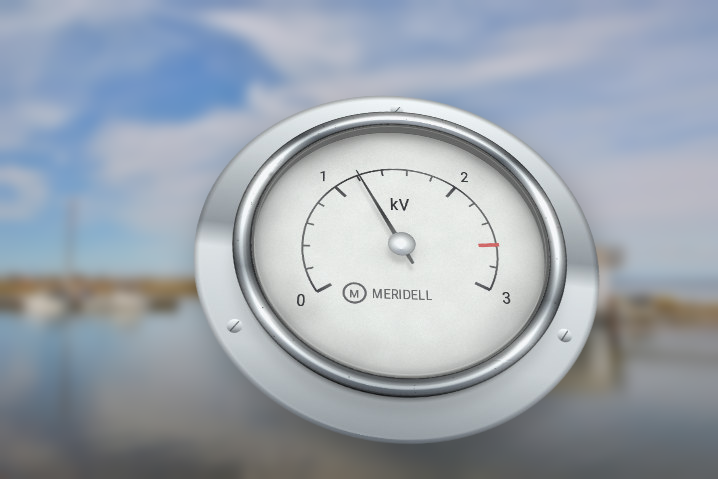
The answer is 1.2,kV
